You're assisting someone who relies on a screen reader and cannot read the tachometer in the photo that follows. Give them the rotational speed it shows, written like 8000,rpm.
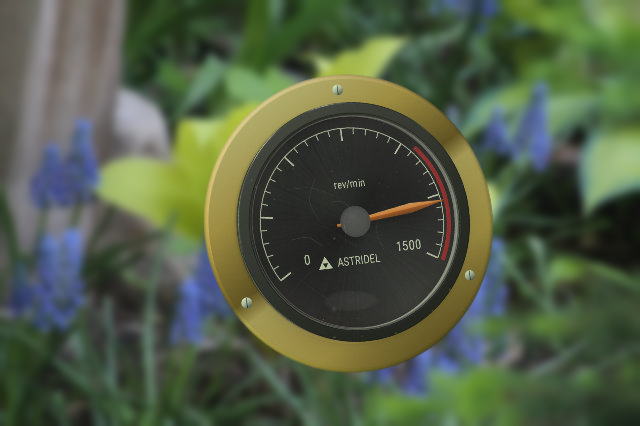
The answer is 1275,rpm
